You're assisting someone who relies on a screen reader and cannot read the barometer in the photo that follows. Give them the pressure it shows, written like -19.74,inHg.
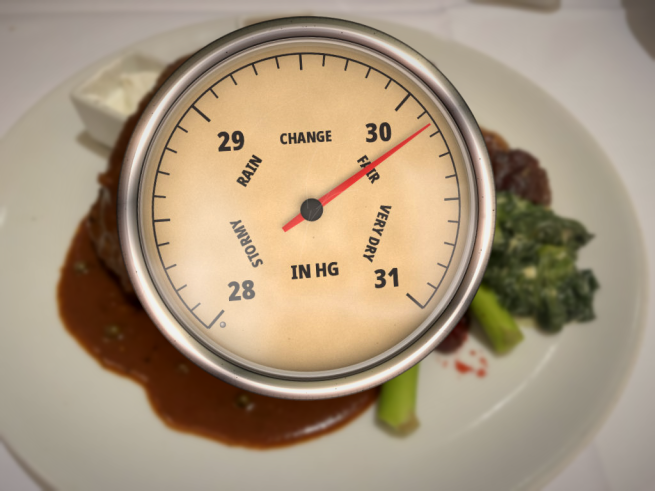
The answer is 30.15,inHg
